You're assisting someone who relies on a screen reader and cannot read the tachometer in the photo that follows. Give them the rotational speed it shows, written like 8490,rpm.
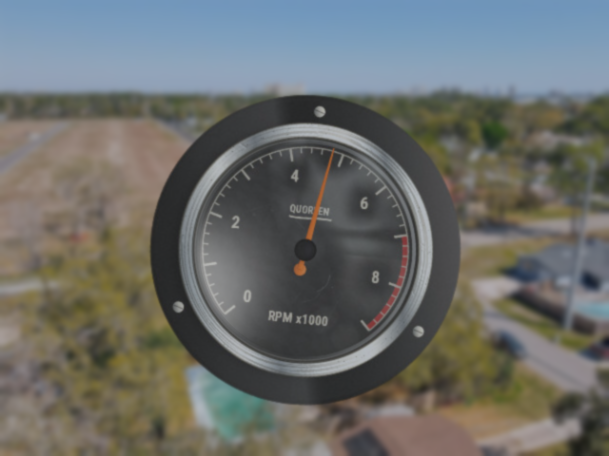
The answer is 4800,rpm
